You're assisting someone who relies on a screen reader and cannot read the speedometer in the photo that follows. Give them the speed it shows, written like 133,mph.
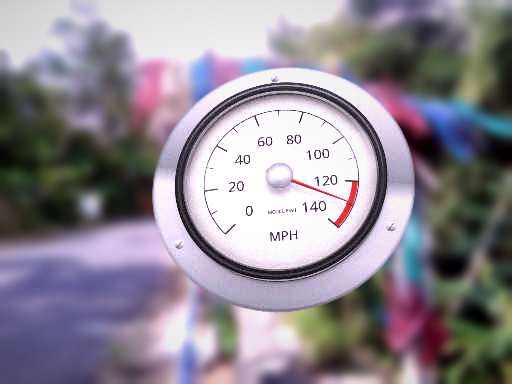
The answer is 130,mph
